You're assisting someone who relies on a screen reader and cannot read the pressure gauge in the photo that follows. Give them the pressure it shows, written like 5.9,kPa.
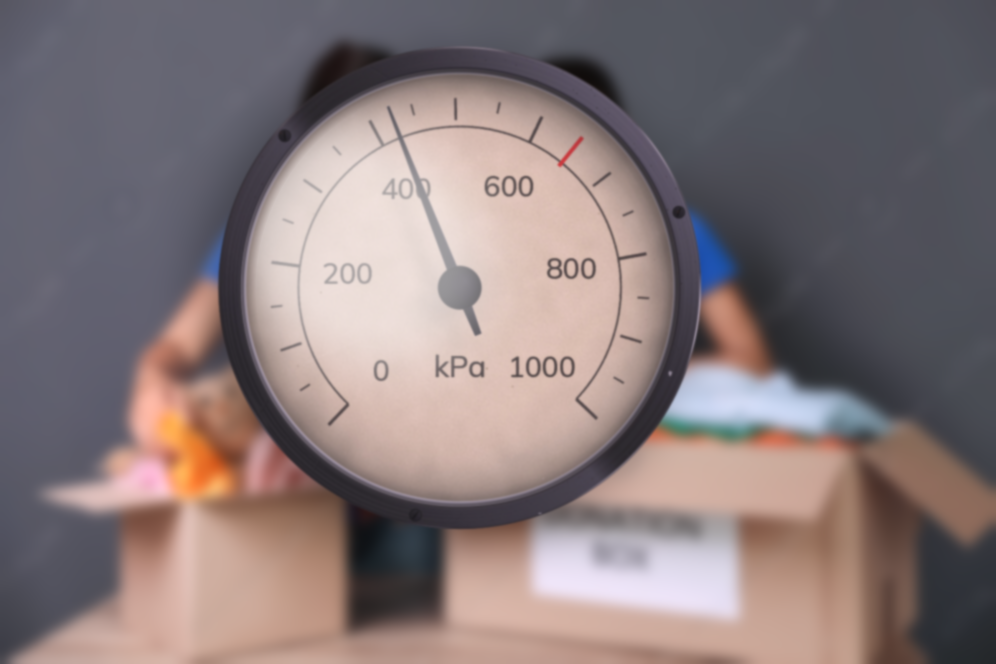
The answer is 425,kPa
